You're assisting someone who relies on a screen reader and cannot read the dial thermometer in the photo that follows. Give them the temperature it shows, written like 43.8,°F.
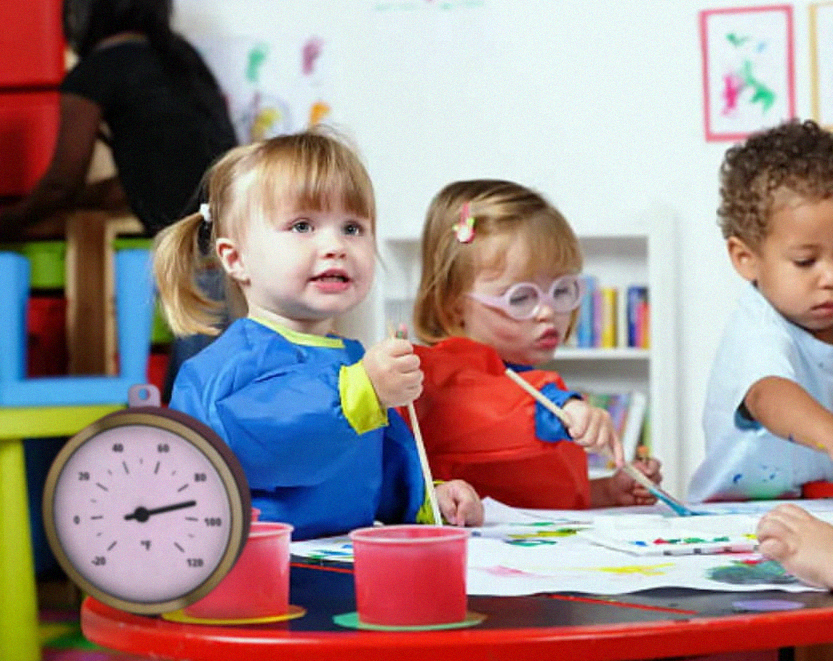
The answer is 90,°F
